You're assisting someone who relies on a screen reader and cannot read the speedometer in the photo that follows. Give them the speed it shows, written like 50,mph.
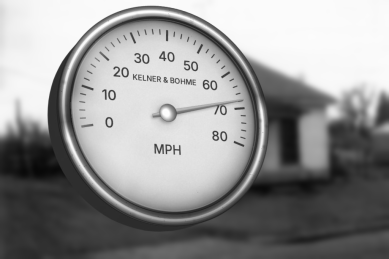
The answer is 68,mph
